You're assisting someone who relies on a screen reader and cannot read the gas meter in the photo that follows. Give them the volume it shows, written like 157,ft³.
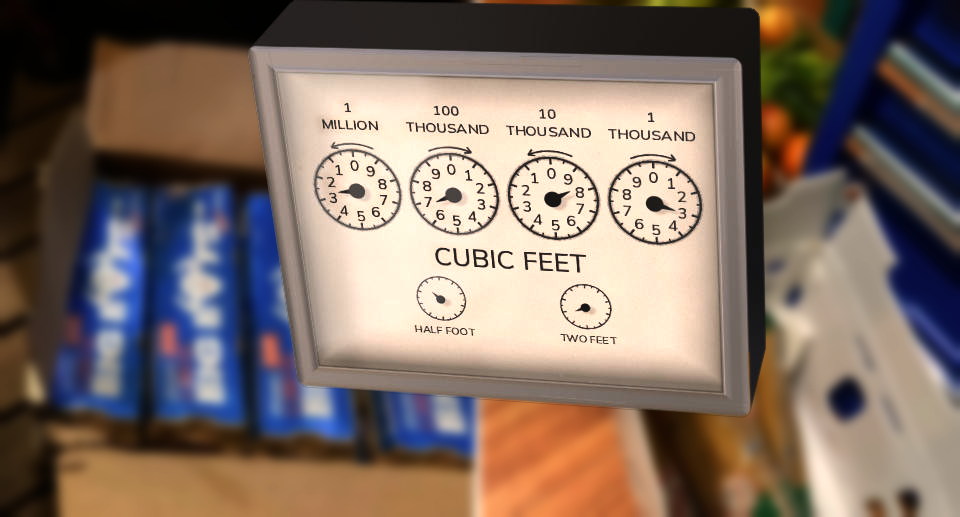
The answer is 268300,ft³
